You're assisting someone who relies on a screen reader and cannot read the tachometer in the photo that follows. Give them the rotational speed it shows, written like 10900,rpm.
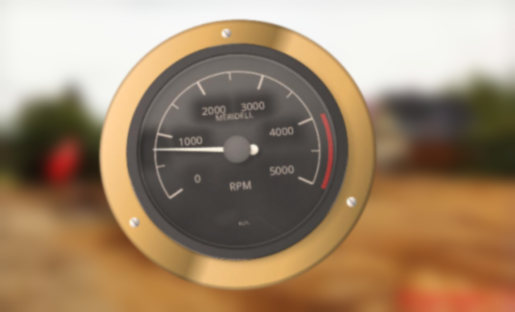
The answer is 750,rpm
